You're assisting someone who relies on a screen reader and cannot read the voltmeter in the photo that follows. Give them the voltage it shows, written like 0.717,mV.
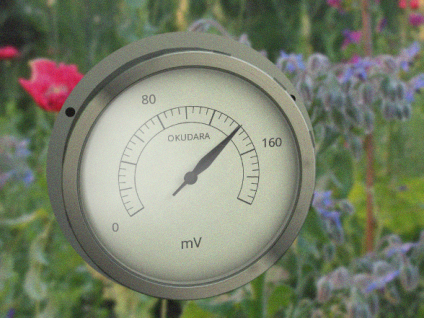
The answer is 140,mV
